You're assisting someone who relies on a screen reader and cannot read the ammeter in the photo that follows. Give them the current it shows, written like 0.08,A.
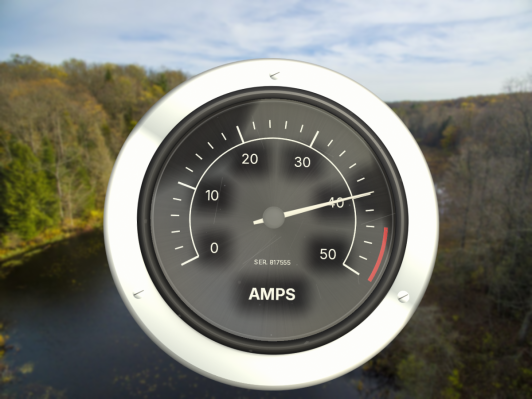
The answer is 40,A
